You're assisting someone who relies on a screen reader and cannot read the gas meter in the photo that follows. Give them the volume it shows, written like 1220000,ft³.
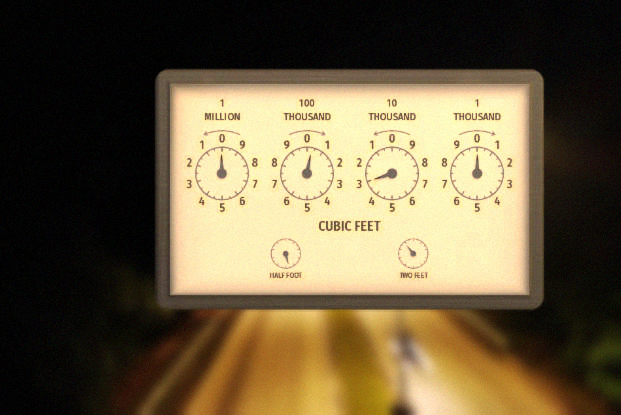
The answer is 3000,ft³
